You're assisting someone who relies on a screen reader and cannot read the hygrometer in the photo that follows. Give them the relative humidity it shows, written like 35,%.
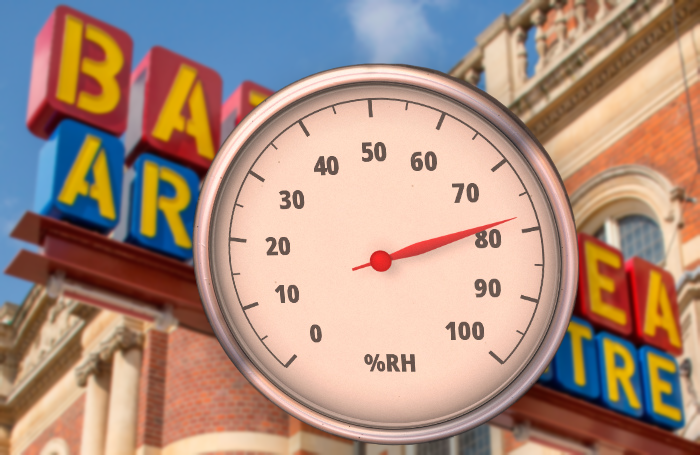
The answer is 77.5,%
